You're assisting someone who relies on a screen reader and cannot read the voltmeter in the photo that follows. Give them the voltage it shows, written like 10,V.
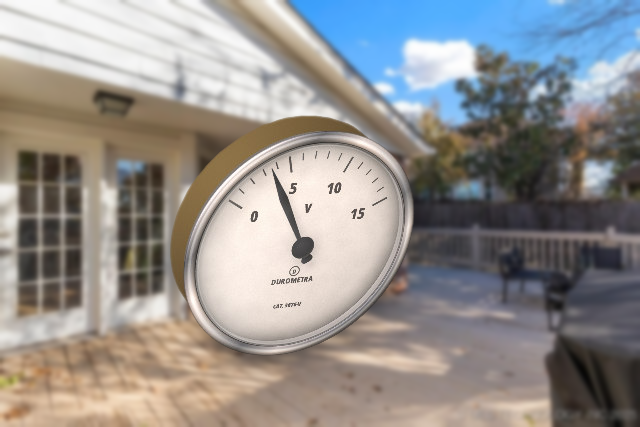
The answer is 3.5,V
